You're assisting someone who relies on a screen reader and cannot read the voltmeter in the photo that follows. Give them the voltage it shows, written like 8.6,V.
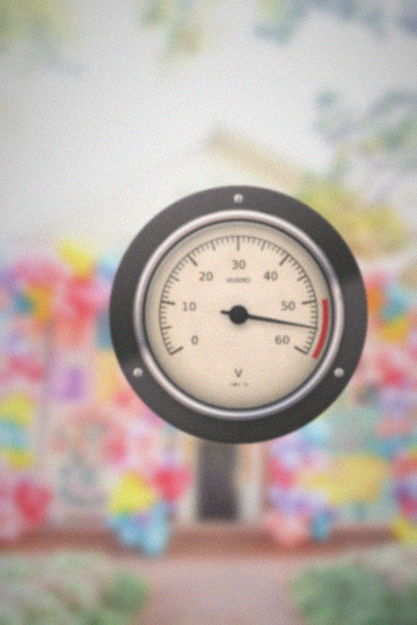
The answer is 55,V
